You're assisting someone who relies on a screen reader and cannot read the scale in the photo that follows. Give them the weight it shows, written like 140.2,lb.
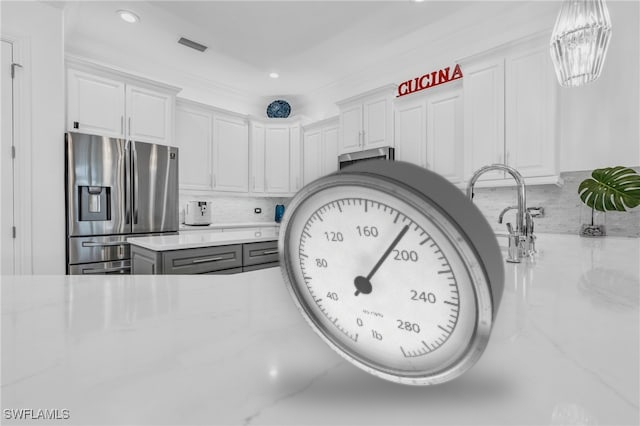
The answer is 188,lb
